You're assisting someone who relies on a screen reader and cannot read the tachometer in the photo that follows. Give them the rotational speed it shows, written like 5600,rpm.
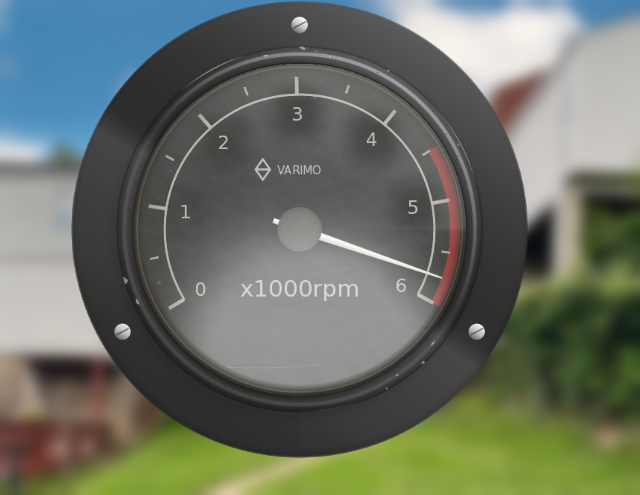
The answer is 5750,rpm
